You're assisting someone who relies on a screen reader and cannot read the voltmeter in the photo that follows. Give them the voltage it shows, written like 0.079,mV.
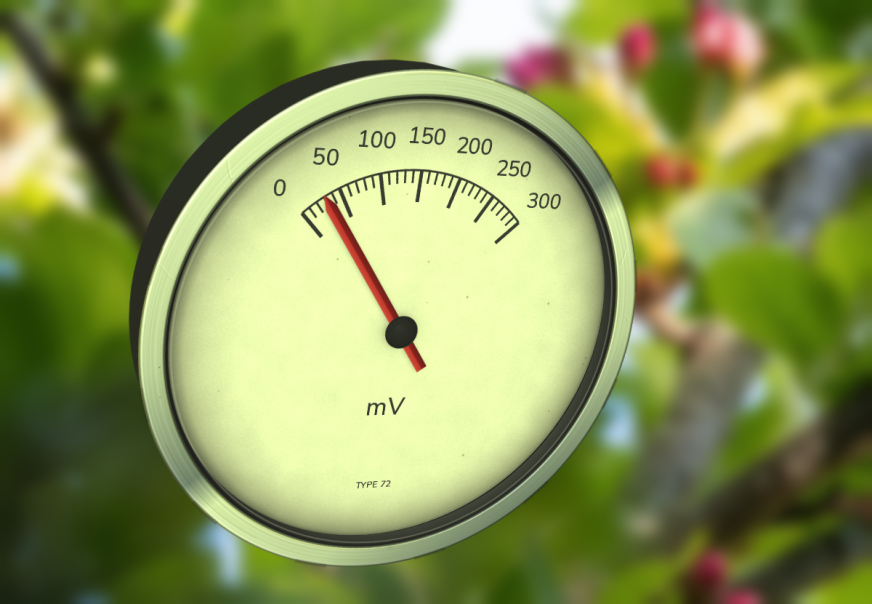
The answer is 30,mV
